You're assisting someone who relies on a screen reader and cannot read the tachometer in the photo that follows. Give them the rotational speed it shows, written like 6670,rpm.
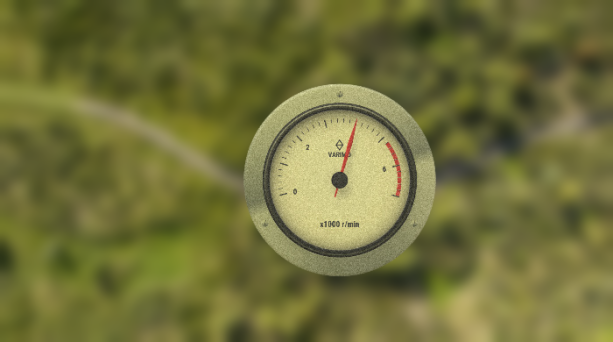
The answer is 4000,rpm
